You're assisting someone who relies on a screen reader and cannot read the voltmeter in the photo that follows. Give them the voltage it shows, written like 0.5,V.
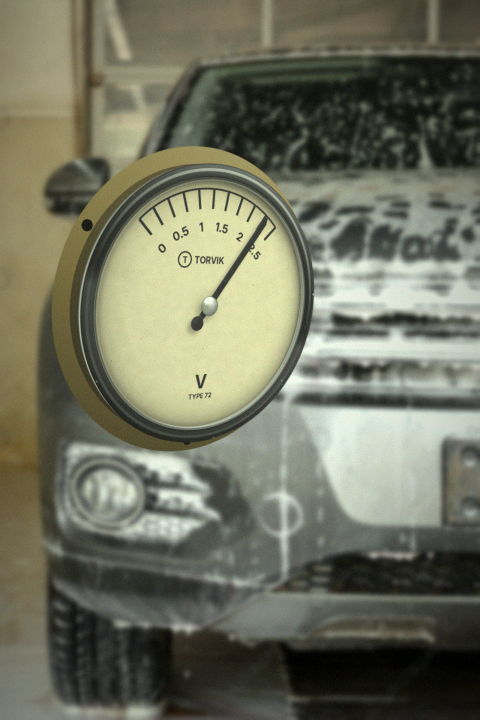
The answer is 2.25,V
